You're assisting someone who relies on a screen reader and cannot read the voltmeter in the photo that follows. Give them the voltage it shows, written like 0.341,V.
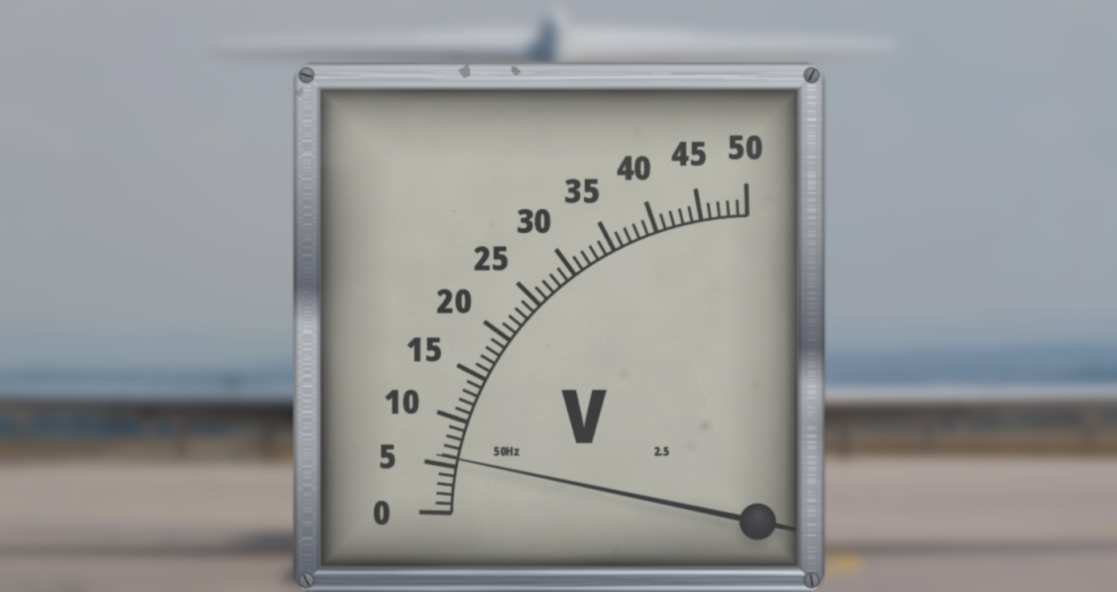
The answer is 6,V
